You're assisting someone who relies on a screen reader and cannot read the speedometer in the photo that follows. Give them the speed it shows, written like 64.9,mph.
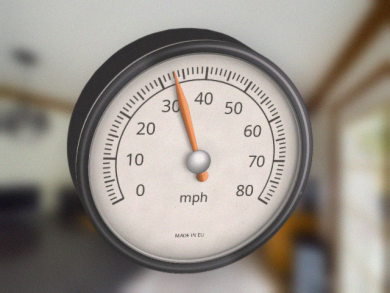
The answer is 33,mph
